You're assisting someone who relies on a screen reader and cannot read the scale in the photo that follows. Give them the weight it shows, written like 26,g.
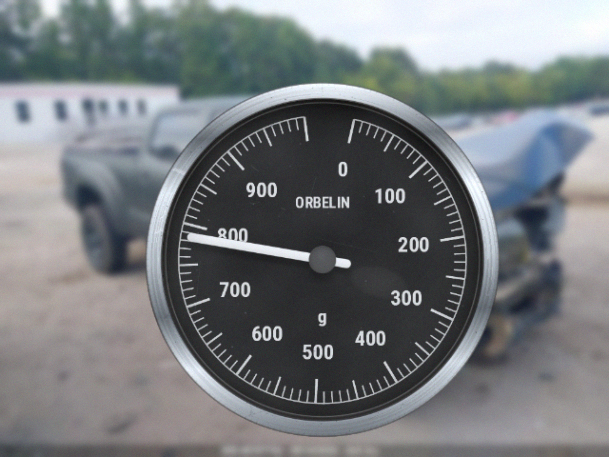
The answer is 785,g
